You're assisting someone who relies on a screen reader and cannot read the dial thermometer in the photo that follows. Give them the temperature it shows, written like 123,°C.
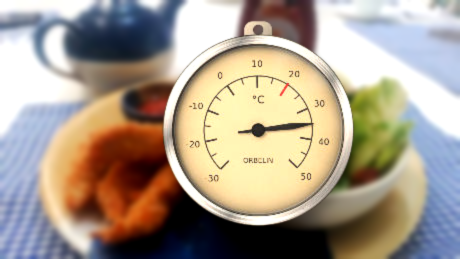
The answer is 35,°C
